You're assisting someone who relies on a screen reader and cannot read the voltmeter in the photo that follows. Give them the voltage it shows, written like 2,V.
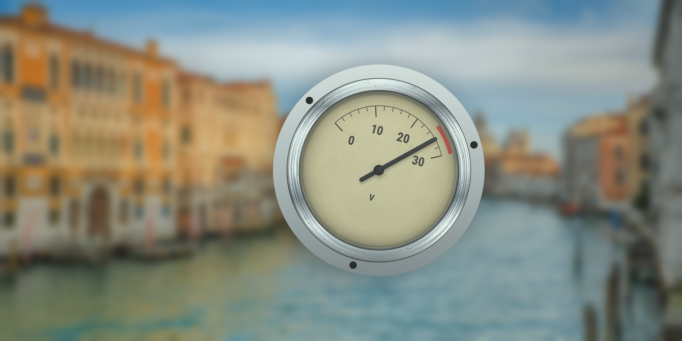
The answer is 26,V
